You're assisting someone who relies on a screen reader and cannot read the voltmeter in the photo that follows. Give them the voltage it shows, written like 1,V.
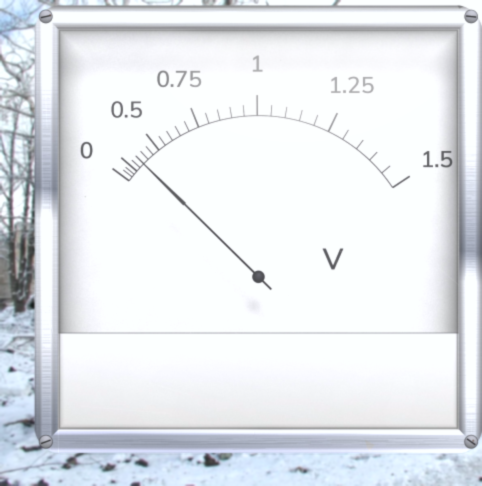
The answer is 0.35,V
